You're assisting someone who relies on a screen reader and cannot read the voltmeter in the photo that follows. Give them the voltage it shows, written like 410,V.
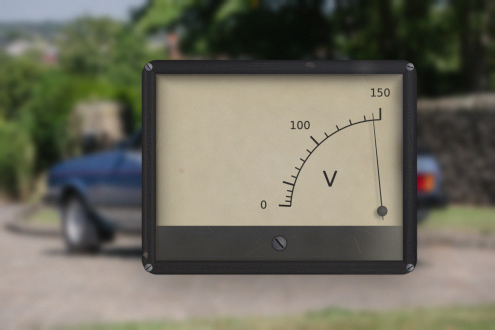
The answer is 145,V
